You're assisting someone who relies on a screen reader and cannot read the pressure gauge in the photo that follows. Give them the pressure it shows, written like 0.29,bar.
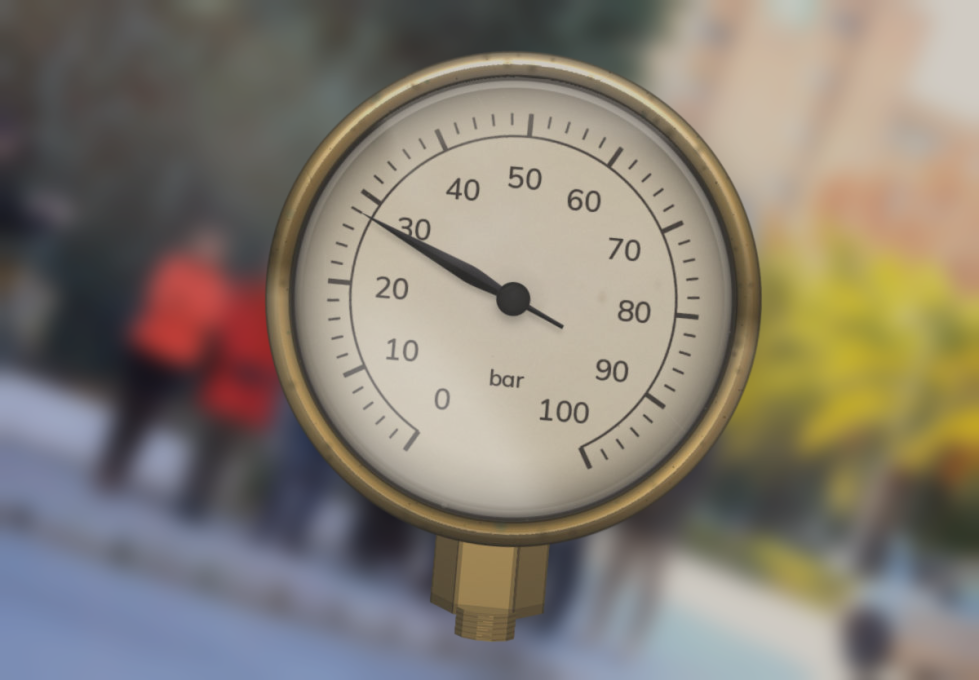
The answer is 28,bar
